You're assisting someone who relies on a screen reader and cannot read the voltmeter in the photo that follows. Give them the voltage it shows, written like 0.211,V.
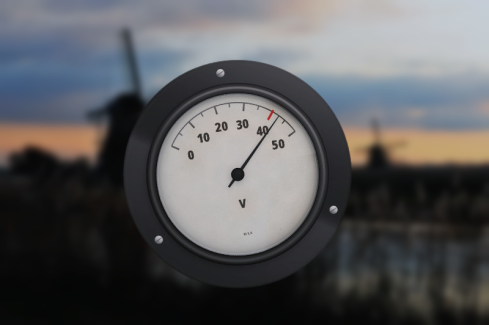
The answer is 42.5,V
